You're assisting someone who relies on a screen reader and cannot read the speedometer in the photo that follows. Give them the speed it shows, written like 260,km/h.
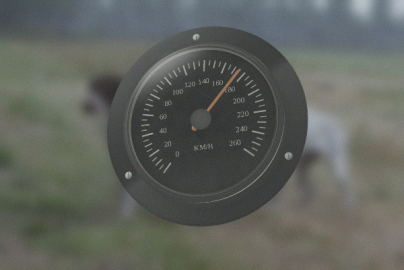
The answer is 175,km/h
